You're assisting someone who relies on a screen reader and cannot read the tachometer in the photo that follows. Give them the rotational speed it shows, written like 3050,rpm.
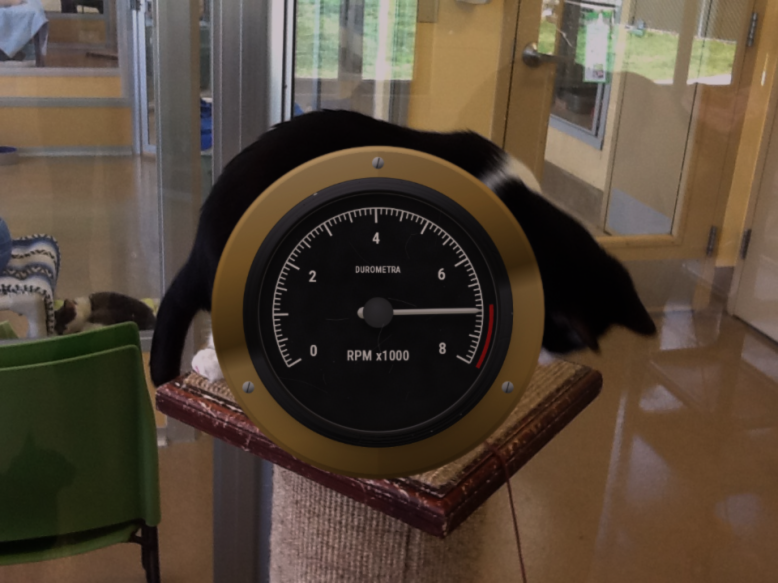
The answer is 7000,rpm
